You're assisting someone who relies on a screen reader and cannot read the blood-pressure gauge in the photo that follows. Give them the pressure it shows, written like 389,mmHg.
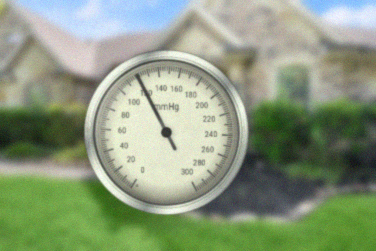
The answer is 120,mmHg
